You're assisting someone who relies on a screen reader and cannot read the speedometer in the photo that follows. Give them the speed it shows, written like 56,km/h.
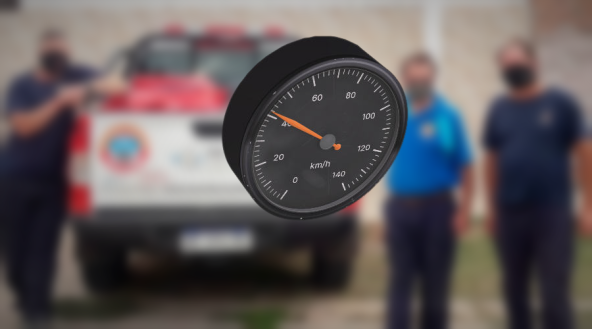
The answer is 42,km/h
